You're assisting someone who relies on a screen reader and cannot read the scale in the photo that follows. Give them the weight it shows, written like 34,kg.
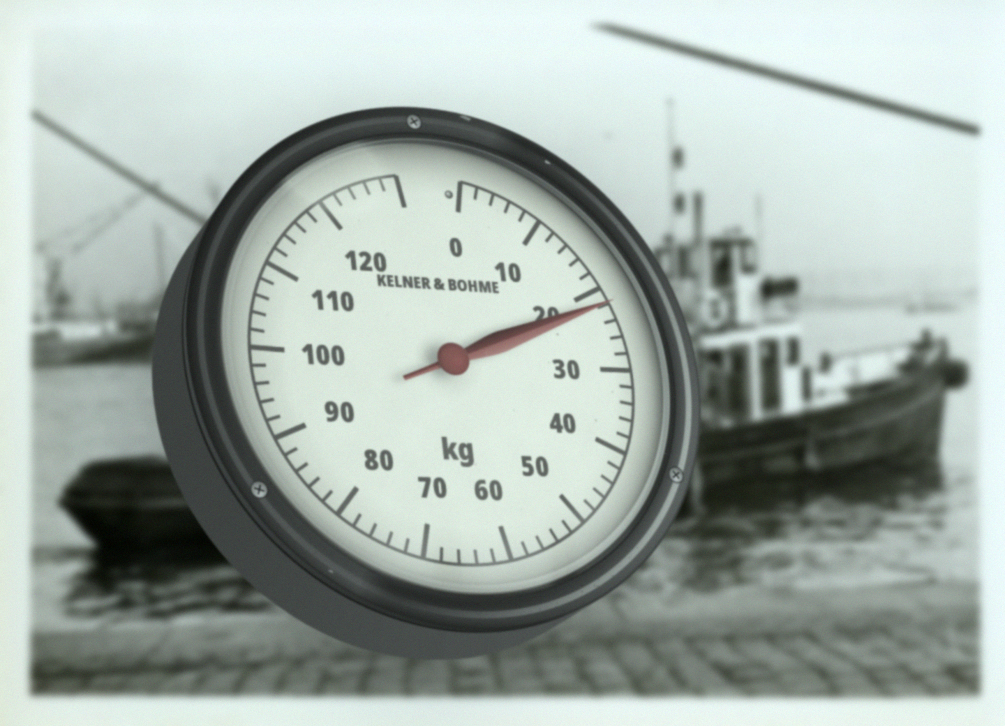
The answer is 22,kg
